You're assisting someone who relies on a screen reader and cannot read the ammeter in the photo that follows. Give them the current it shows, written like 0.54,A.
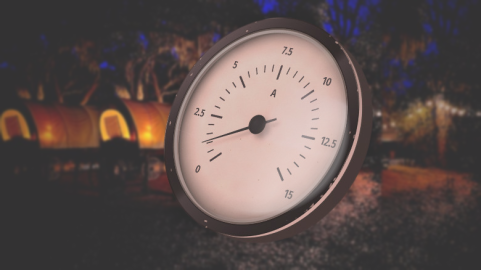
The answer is 1,A
